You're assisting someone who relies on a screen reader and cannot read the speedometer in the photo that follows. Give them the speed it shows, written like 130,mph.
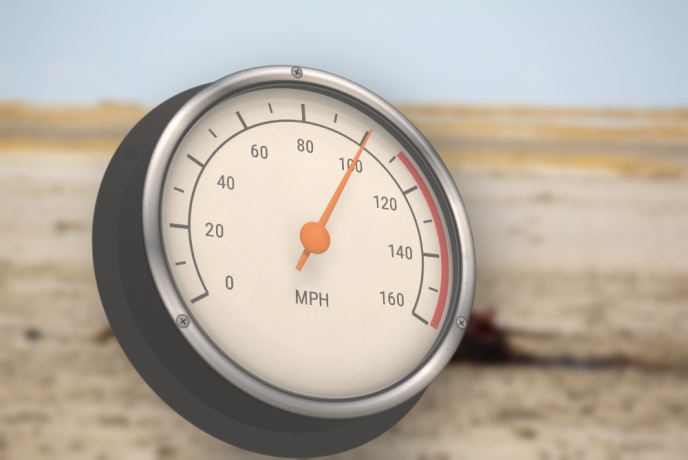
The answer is 100,mph
